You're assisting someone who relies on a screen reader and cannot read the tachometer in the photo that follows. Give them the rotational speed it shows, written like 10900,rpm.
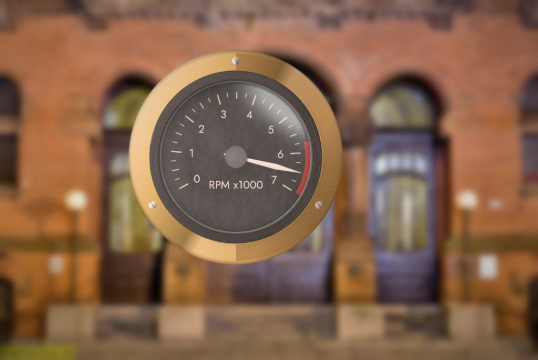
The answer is 6500,rpm
